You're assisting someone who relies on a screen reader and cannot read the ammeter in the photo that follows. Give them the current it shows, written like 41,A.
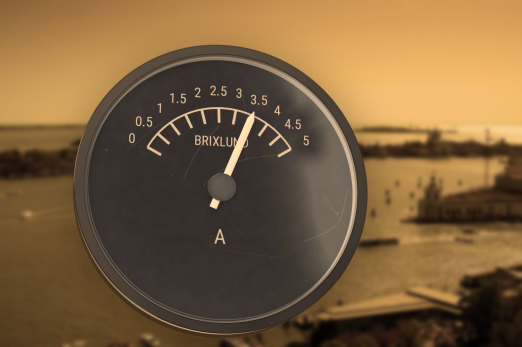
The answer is 3.5,A
